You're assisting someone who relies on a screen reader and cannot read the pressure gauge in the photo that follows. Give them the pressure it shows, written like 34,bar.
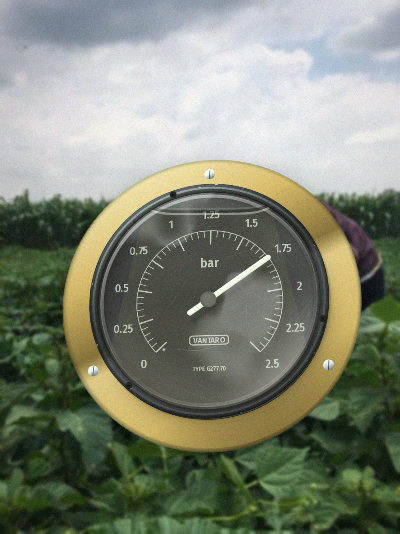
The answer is 1.75,bar
